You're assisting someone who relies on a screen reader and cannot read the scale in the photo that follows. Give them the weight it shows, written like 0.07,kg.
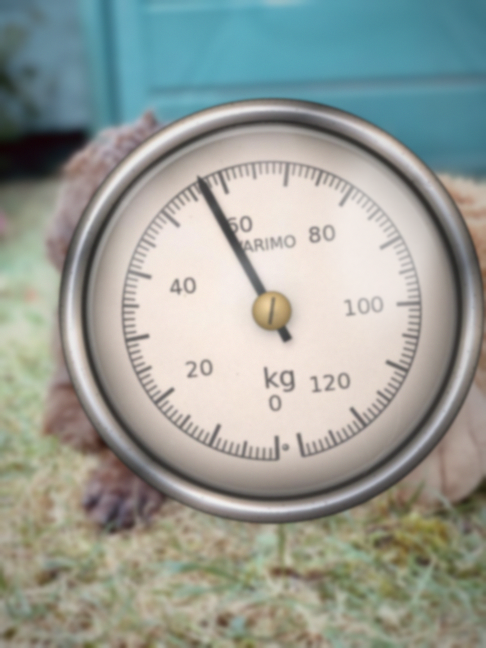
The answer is 57,kg
